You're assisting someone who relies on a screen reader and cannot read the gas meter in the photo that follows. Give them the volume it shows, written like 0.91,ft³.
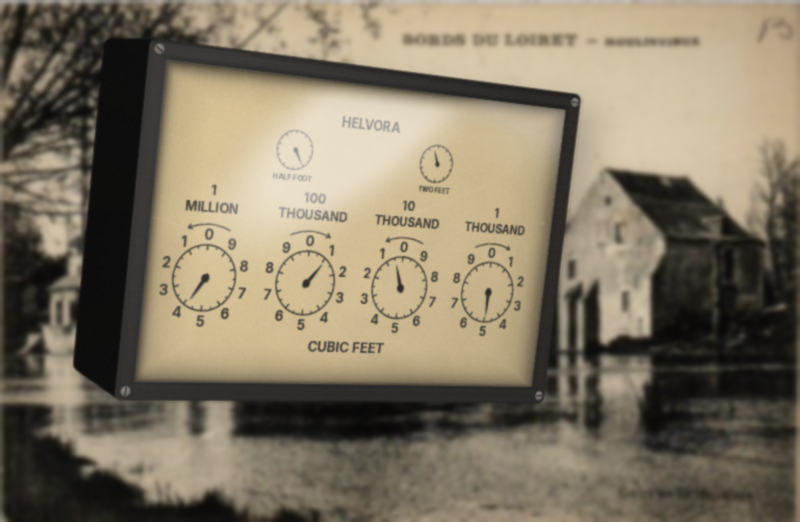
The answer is 410500,ft³
